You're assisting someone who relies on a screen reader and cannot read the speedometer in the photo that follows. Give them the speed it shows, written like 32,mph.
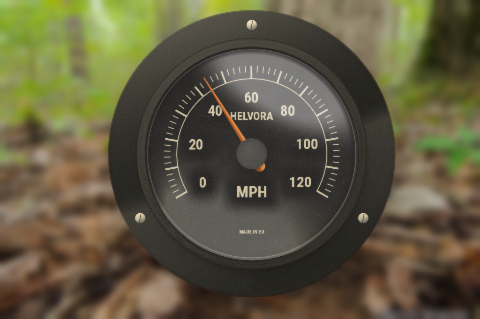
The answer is 44,mph
